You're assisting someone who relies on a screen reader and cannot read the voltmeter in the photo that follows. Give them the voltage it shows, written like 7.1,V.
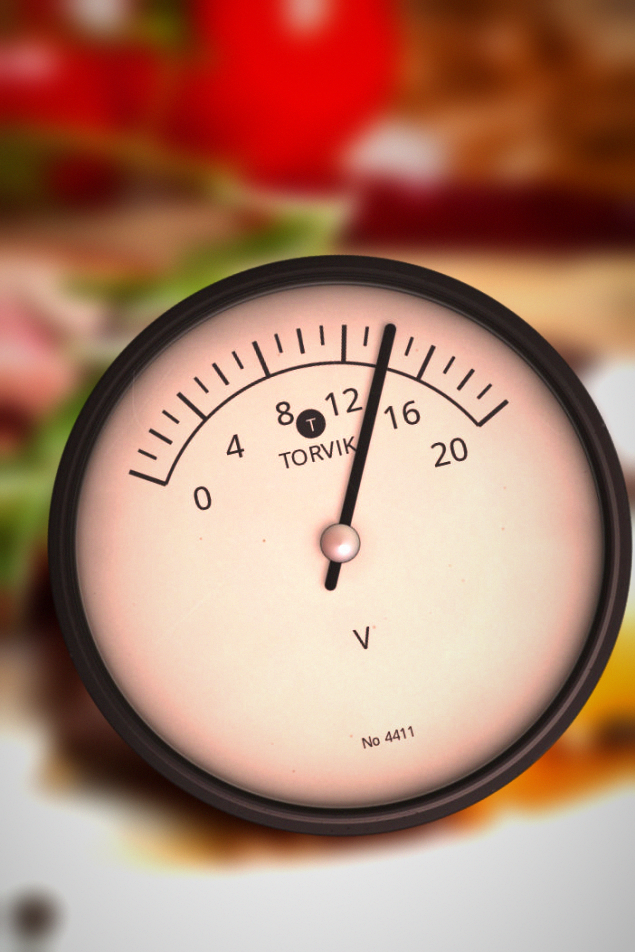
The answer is 14,V
